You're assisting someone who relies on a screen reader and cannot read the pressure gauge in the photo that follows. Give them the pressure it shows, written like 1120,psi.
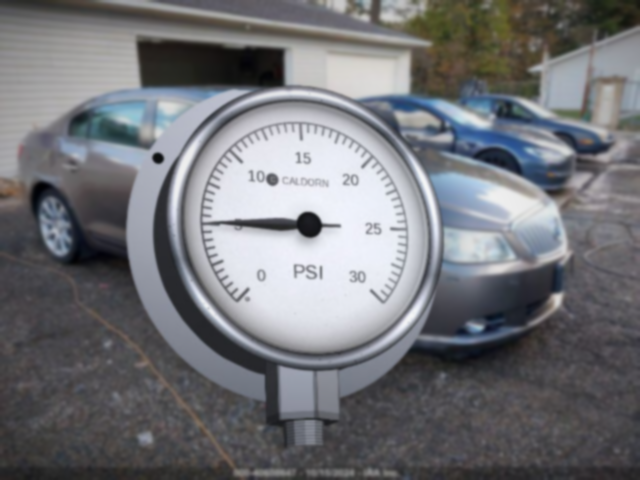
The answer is 5,psi
